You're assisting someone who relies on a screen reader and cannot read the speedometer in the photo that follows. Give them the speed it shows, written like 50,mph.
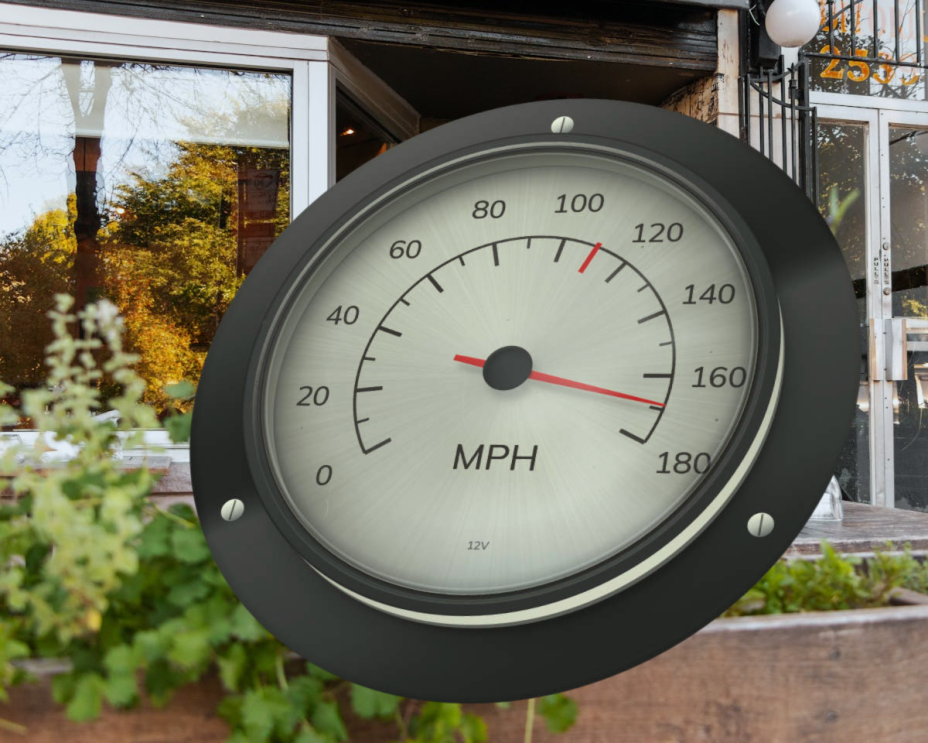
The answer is 170,mph
